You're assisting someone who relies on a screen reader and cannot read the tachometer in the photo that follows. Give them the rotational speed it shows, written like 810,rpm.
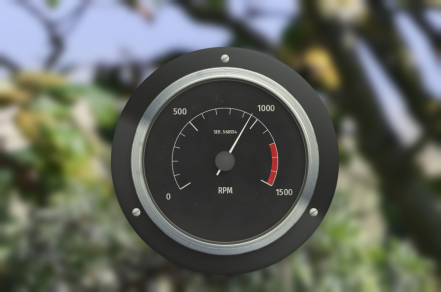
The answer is 950,rpm
